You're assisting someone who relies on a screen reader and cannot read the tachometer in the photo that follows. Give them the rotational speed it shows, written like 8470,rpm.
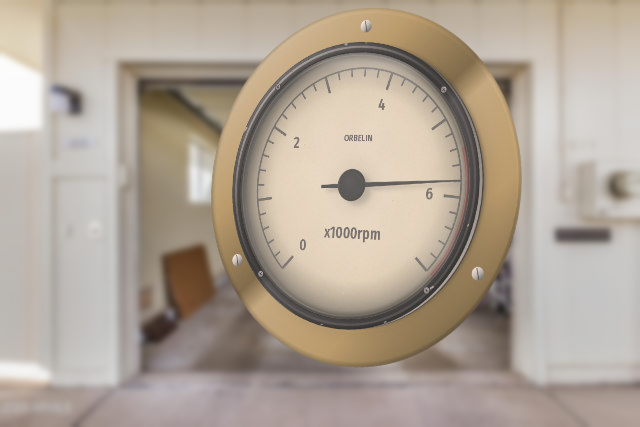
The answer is 5800,rpm
